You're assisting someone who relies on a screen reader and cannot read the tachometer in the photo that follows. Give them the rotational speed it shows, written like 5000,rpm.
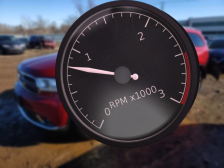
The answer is 800,rpm
